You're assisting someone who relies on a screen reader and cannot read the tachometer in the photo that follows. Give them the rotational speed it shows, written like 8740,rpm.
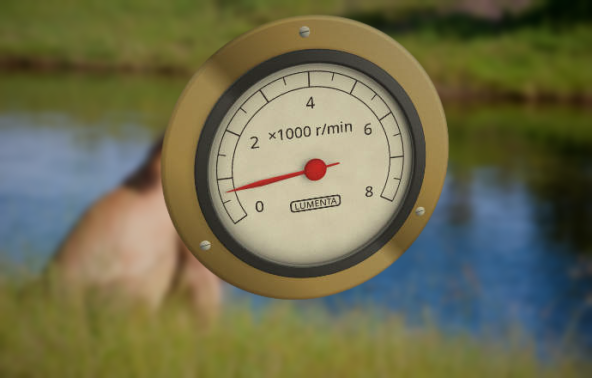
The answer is 750,rpm
